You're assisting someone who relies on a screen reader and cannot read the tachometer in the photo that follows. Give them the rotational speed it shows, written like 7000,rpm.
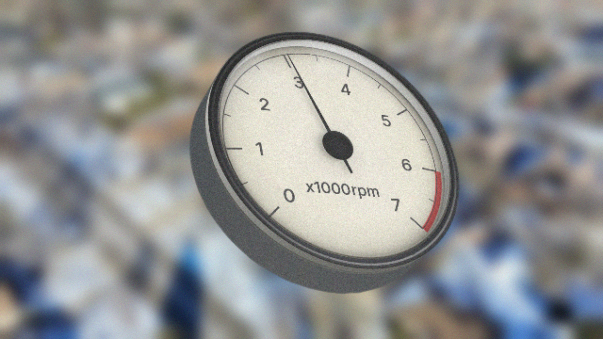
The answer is 3000,rpm
